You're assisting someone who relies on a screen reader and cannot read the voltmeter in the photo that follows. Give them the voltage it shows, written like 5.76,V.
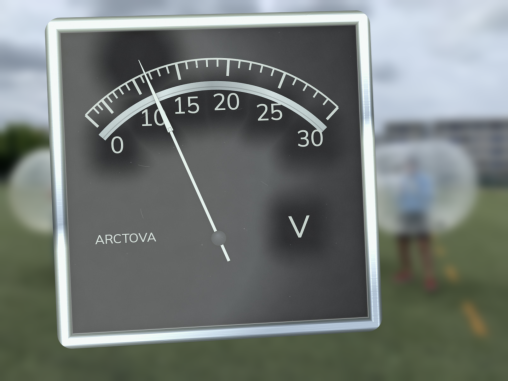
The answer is 11.5,V
